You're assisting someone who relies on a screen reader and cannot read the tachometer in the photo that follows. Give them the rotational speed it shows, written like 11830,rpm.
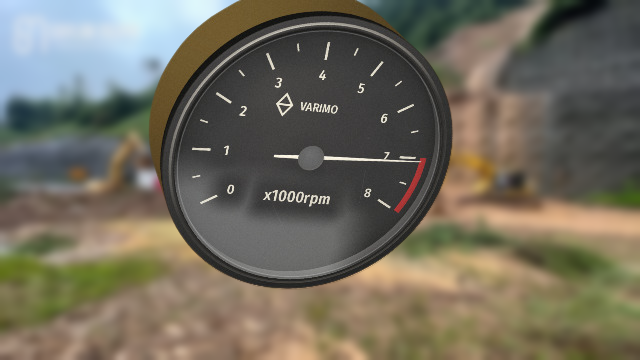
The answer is 7000,rpm
